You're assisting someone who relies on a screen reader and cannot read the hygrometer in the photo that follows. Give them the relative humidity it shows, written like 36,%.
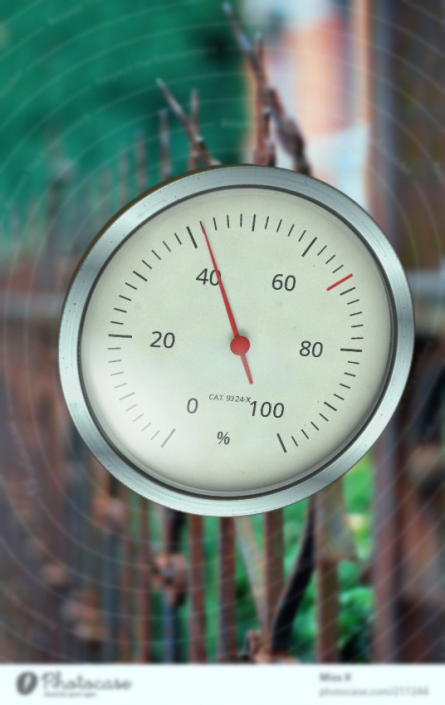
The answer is 42,%
